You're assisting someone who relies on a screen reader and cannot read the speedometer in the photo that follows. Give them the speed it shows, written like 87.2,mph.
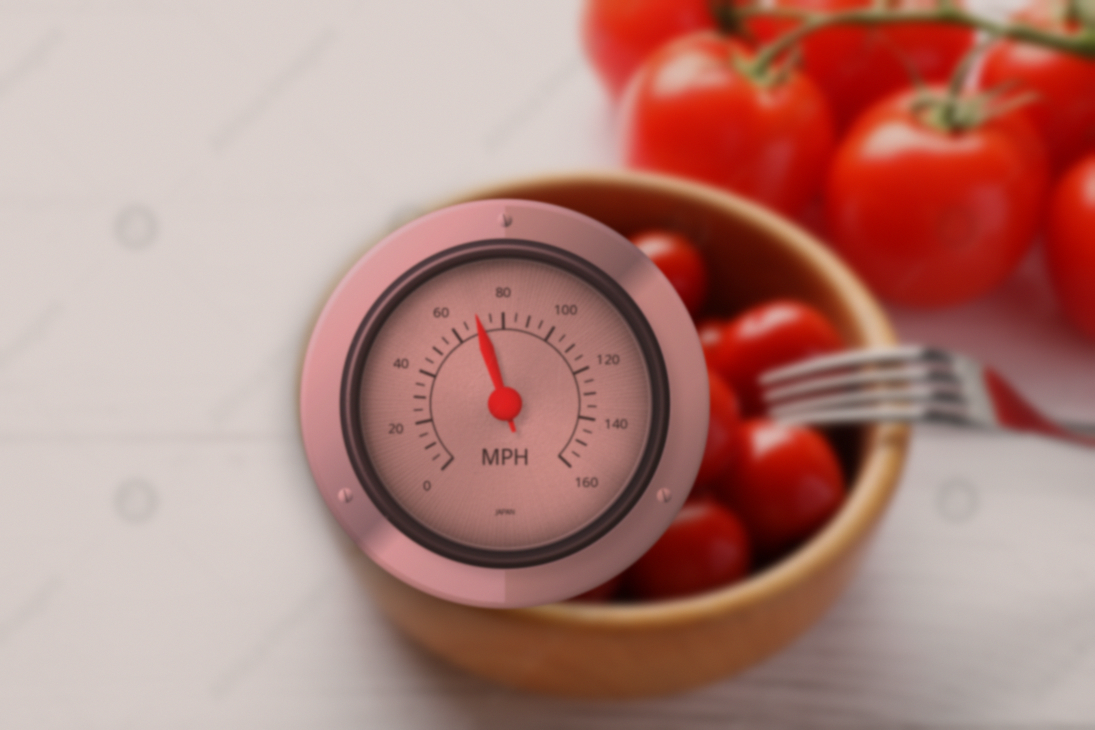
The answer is 70,mph
